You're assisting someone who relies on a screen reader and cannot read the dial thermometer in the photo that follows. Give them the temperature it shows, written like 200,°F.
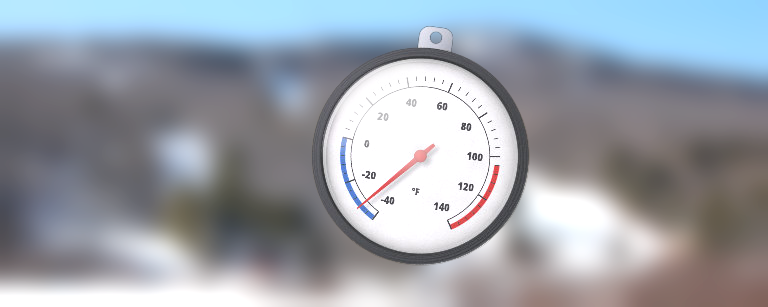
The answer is -32,°F
